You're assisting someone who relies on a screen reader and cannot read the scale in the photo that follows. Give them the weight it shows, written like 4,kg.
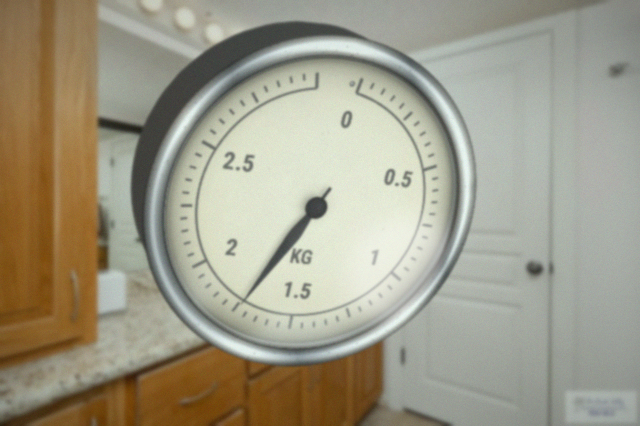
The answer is 1.75,kg
